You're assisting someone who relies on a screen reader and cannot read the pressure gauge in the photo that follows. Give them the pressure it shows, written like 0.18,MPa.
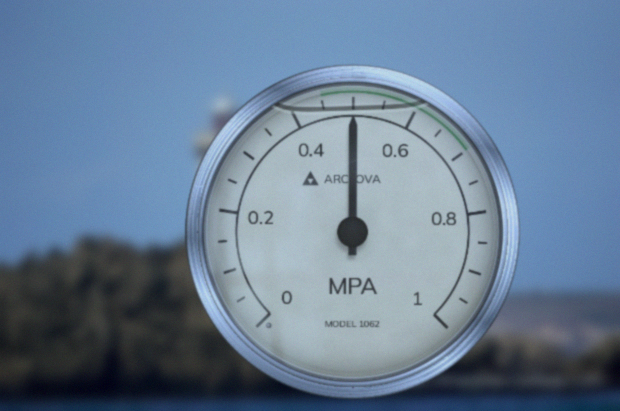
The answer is 0.5,MPa
